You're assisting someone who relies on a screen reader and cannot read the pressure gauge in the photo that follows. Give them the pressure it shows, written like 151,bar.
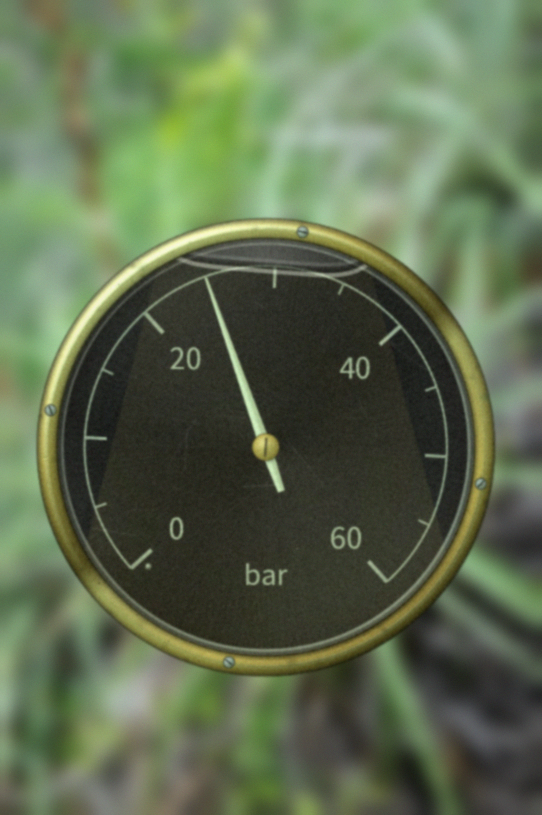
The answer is 25,bar
